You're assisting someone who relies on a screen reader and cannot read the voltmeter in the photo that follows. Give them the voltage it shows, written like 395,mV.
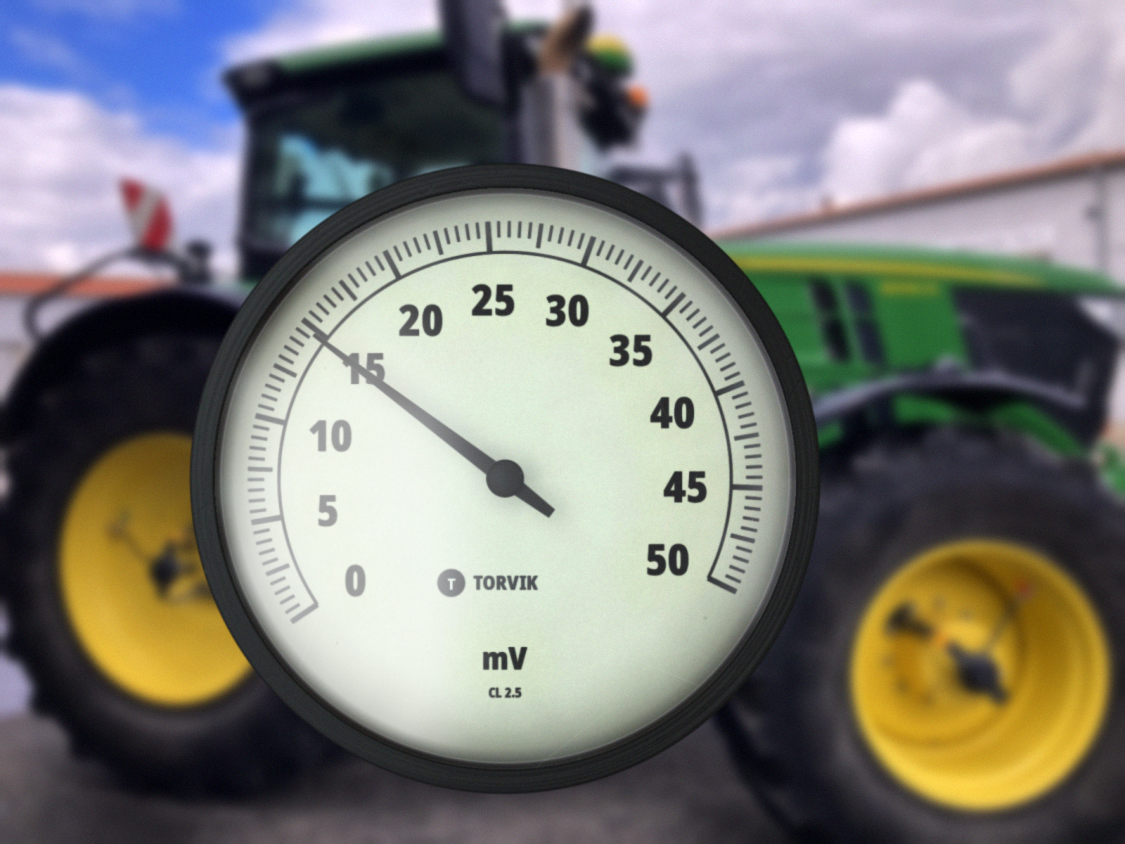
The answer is 14.75,mV
